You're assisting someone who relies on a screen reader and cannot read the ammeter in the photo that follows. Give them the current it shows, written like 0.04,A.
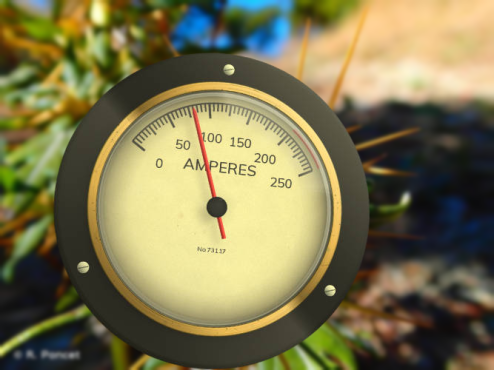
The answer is 80,A
